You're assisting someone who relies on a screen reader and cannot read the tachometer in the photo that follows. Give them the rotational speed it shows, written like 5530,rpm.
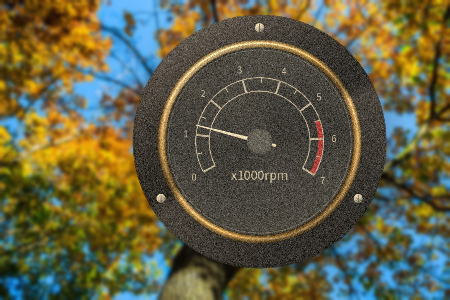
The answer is 1250,rpm
